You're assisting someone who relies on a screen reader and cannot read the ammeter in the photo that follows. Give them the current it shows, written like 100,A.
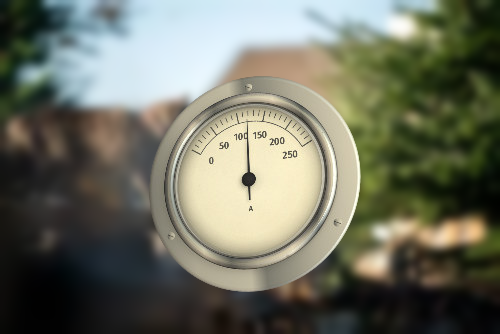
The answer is 120,A
